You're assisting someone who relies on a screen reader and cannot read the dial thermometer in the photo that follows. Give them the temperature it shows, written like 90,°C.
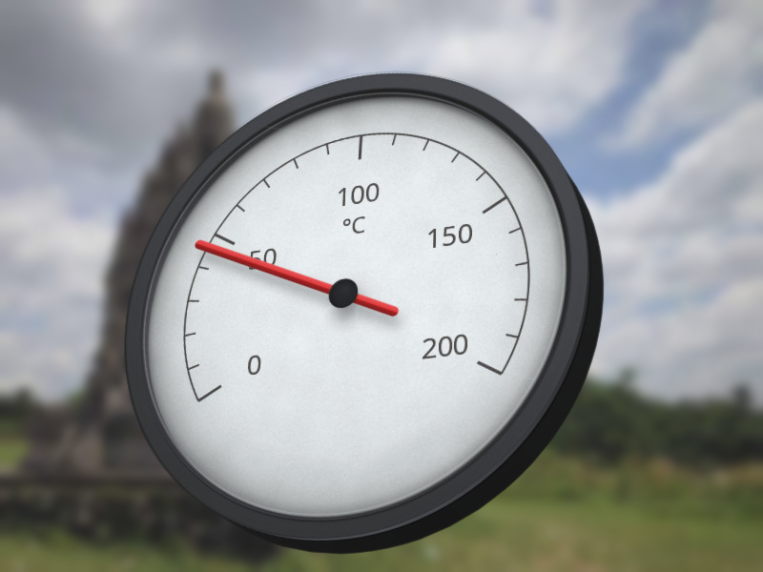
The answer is 45,°C
